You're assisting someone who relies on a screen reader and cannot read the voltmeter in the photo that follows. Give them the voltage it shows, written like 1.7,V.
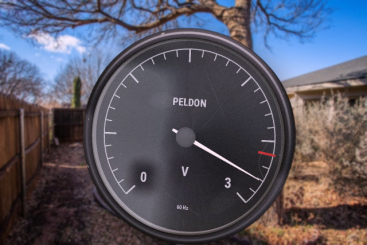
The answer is 2.8,V
